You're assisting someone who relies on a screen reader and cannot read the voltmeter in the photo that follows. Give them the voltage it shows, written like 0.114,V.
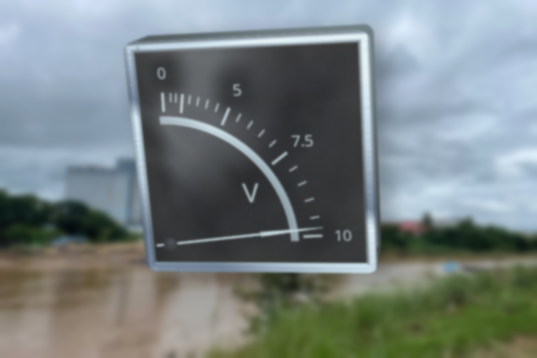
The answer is 9.75,V
